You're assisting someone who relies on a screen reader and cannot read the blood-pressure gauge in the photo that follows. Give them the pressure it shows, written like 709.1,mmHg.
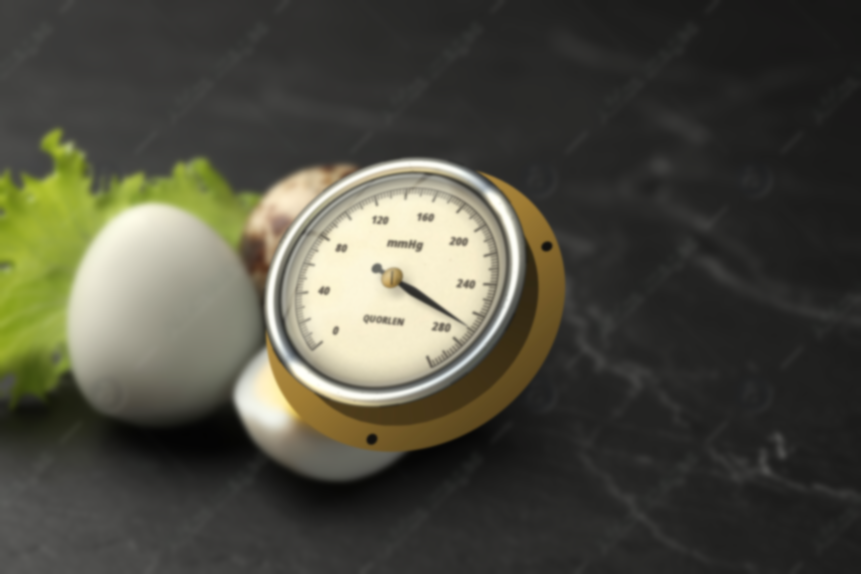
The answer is 270,mmHg
